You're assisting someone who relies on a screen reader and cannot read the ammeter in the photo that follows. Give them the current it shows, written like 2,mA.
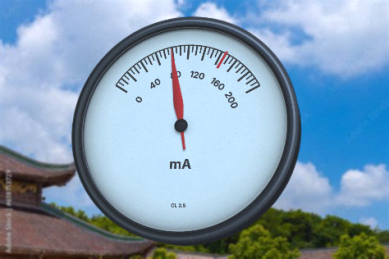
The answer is 80,mA
